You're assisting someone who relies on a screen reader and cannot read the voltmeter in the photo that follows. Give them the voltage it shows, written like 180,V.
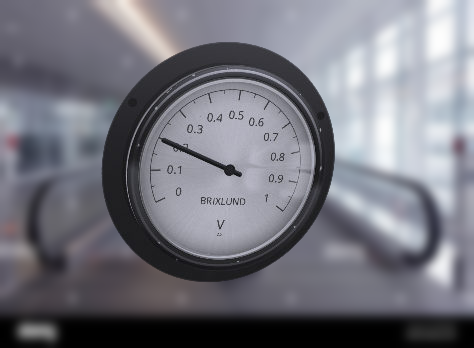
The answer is 0.2,V
